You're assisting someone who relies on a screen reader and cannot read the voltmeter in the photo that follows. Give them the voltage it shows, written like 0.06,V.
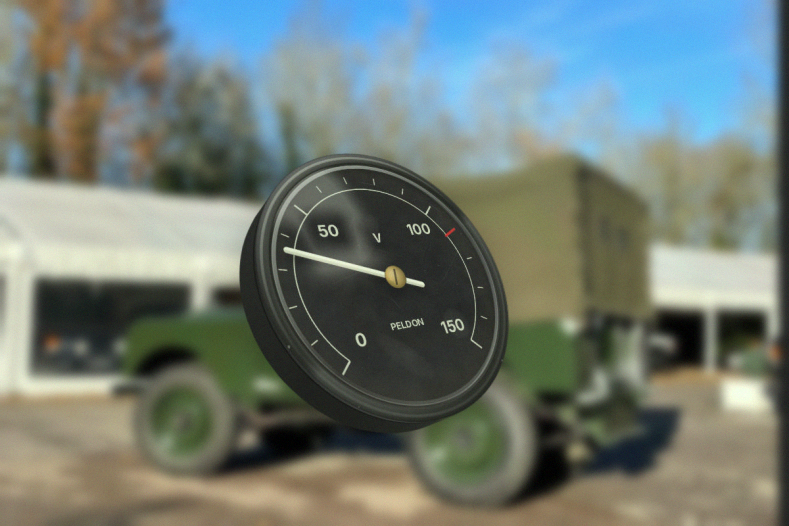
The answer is 35,V
